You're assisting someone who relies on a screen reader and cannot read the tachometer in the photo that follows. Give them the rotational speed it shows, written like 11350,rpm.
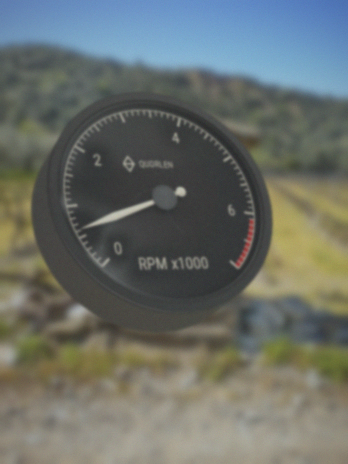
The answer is 600,rpm
